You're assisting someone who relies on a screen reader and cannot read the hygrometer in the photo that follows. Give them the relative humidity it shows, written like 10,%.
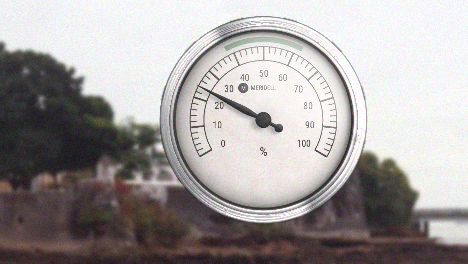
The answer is 24,%
